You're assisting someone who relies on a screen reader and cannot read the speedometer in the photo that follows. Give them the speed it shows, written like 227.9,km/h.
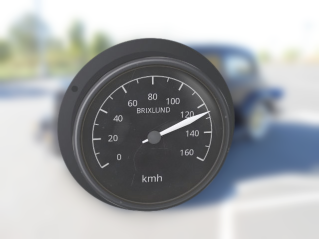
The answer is 125,km/h
